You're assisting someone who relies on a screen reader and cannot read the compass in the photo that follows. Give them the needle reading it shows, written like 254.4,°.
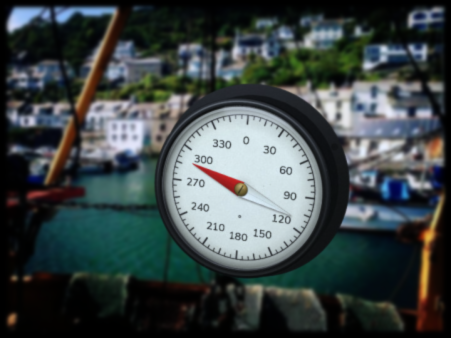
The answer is 290,°
